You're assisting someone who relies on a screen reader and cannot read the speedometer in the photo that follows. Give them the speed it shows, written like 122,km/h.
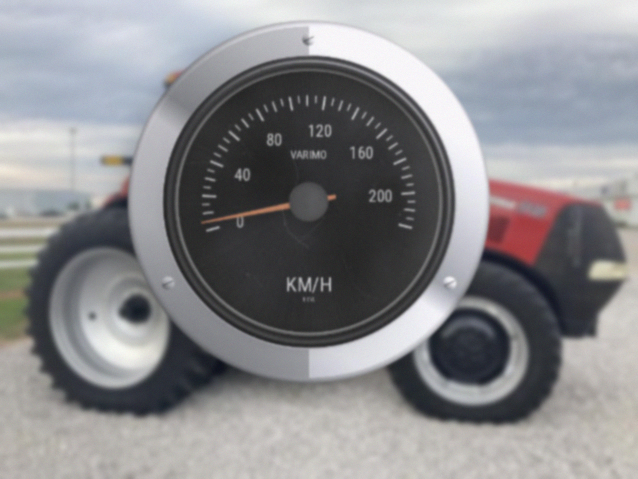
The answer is 5,km/h
